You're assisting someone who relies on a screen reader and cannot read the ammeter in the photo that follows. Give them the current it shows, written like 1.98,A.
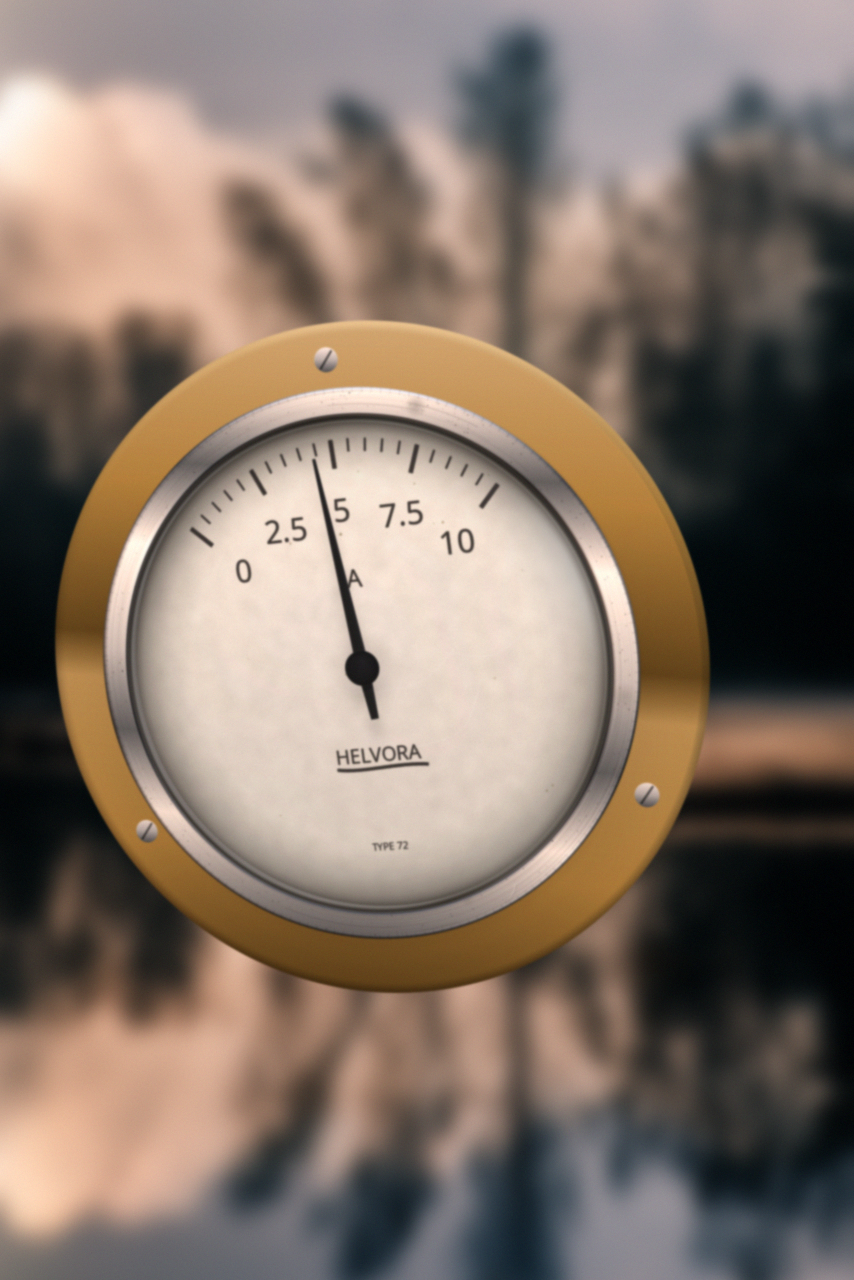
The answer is 4.5,A
